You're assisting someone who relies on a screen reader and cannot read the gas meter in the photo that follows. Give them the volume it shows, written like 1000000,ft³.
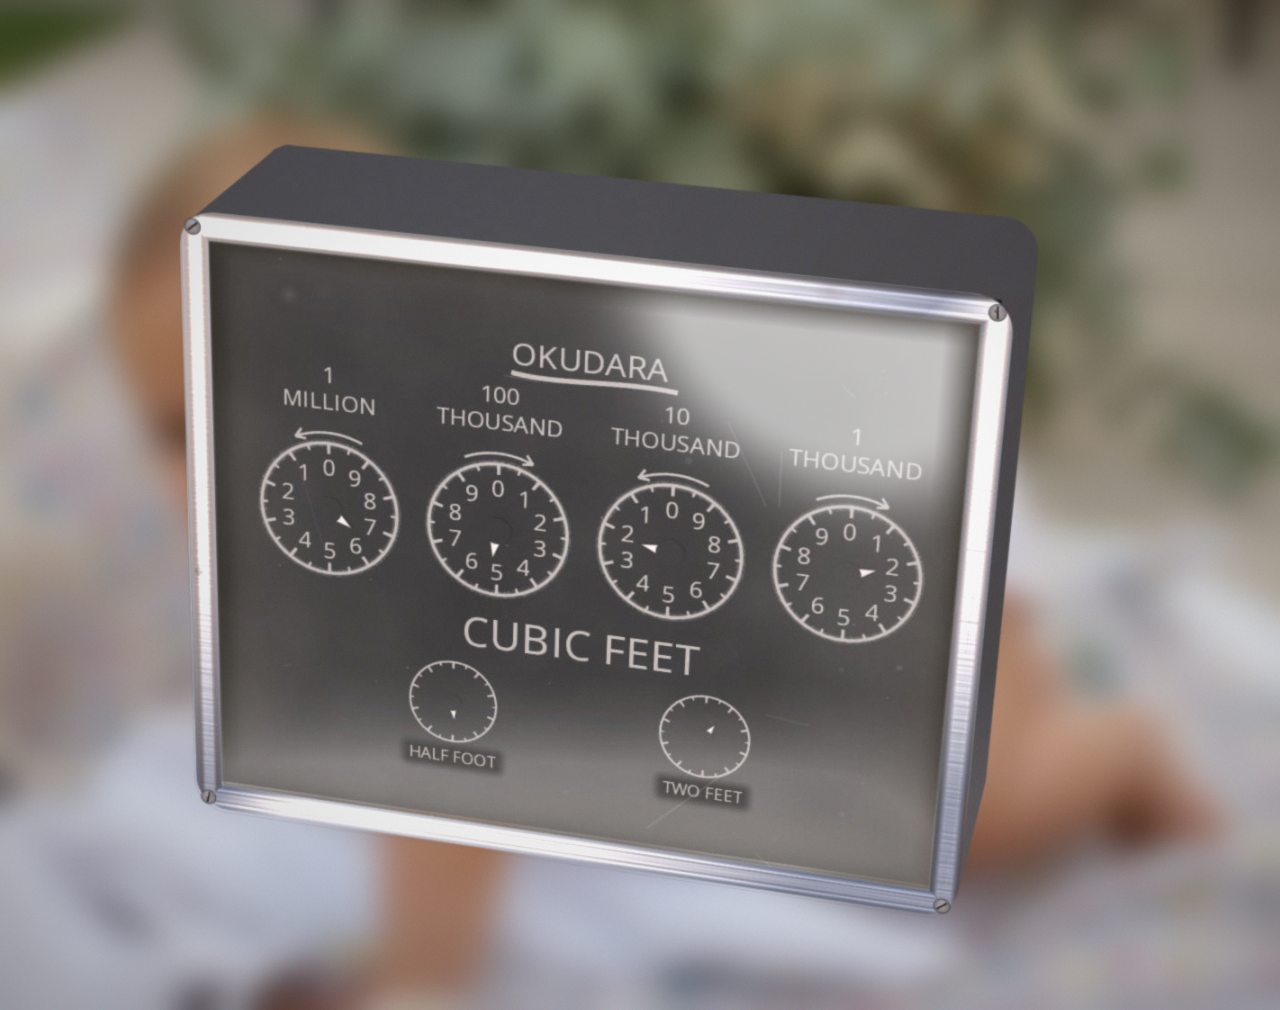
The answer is 652200,ft³
